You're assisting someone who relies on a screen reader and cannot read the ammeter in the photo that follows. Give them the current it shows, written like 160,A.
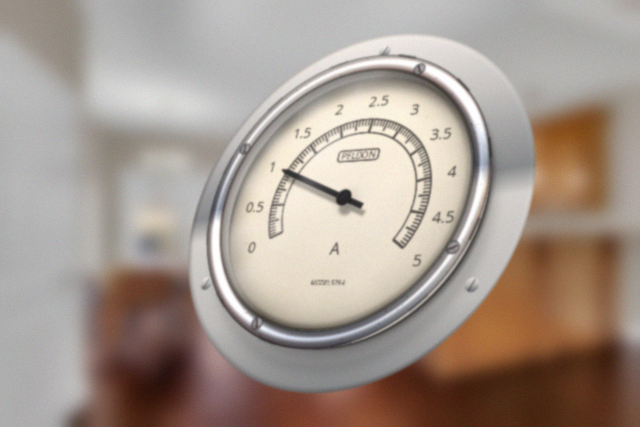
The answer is 1,A
